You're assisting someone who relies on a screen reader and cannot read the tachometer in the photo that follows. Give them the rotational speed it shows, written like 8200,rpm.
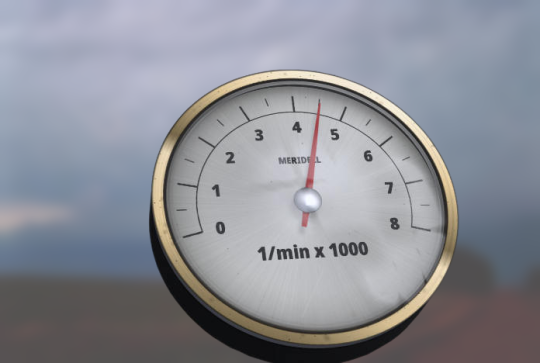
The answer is 4500,rpm
